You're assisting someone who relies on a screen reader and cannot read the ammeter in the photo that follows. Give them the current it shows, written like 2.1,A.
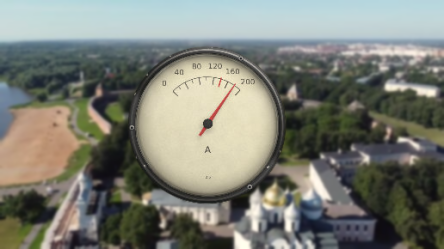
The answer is 180,A
